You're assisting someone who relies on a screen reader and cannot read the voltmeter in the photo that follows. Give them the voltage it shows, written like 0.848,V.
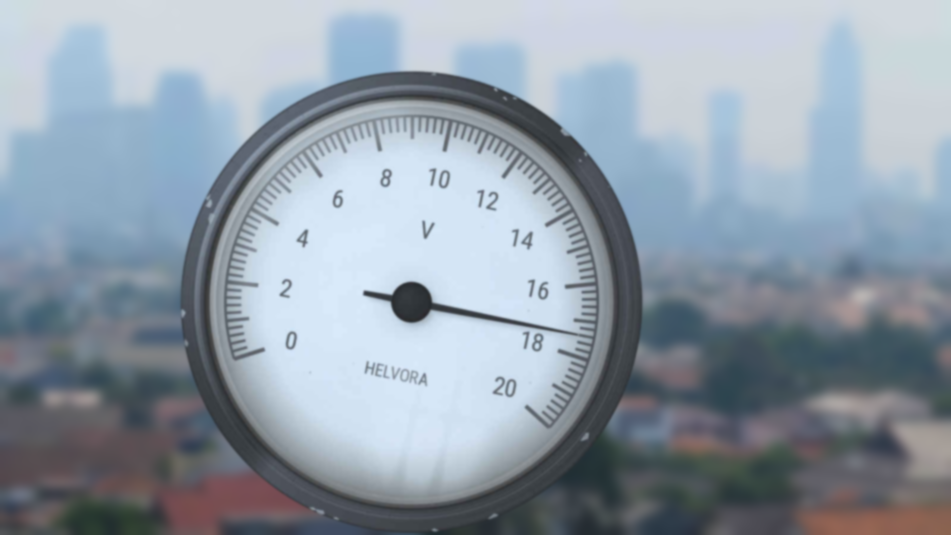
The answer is 17.4,V
